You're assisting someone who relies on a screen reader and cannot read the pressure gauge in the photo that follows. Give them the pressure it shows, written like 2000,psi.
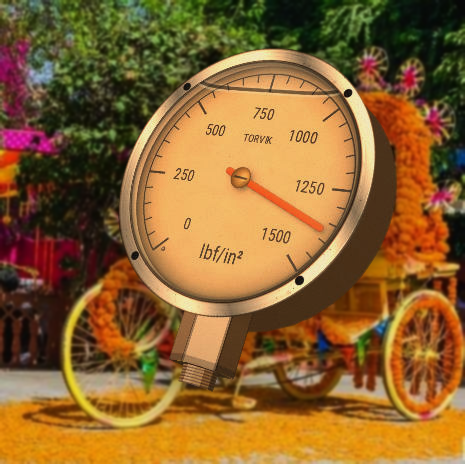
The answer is 1375,psi
